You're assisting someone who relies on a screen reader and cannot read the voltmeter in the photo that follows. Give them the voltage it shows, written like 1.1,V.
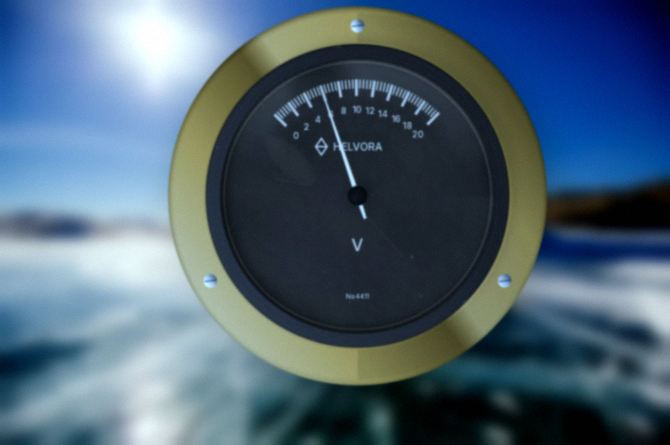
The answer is 6,V
